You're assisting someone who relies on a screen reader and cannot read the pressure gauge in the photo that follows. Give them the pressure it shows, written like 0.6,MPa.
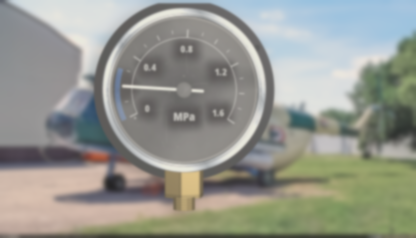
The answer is 0.2,MPa
